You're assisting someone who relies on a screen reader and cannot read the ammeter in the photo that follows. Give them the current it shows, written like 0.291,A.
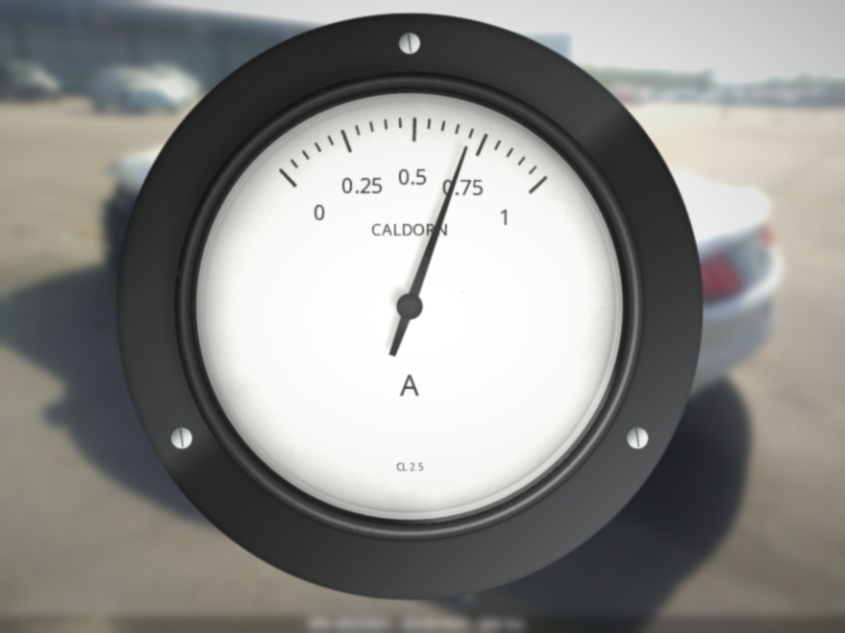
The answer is 0.7,A
